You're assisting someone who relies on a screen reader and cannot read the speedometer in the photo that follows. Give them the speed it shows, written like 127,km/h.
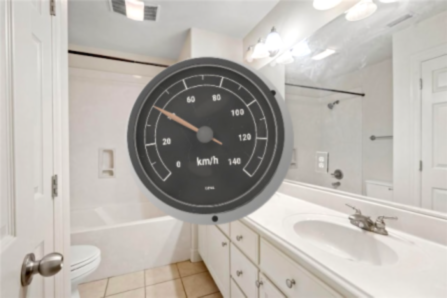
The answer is 40,km/h
